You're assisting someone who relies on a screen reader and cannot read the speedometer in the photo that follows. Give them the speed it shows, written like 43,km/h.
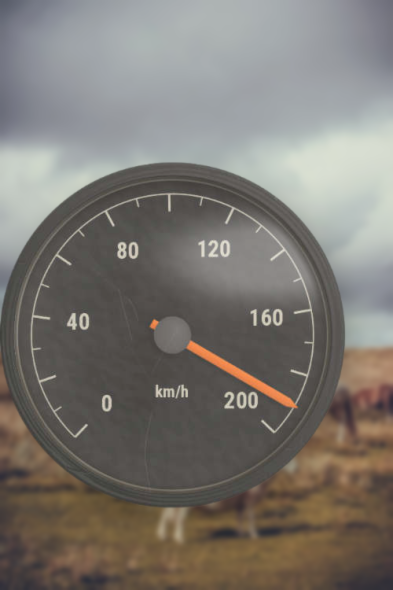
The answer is 190,km/h
